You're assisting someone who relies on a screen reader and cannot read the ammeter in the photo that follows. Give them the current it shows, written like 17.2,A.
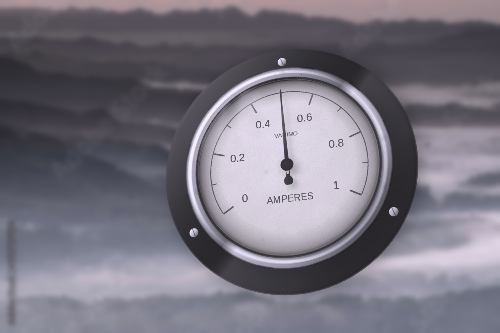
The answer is 0.5,A
